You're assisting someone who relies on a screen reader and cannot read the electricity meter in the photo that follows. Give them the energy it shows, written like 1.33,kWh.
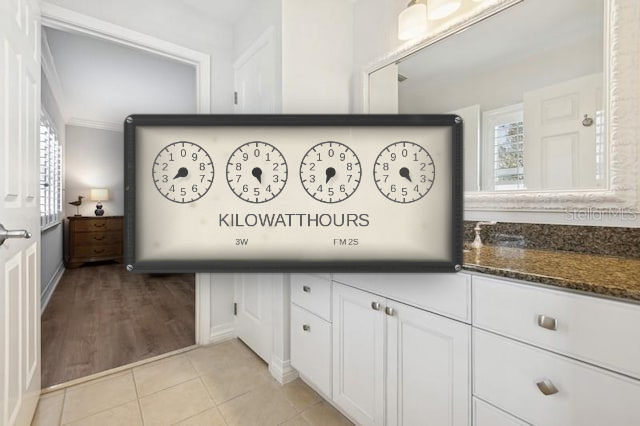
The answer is 3444,kWh
